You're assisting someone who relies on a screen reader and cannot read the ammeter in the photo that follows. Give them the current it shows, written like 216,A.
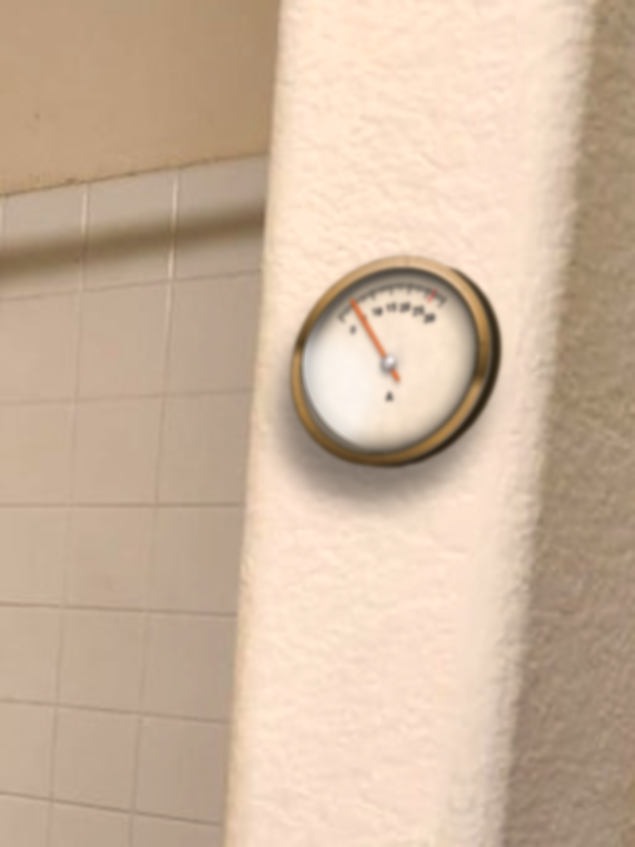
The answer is 5,A
